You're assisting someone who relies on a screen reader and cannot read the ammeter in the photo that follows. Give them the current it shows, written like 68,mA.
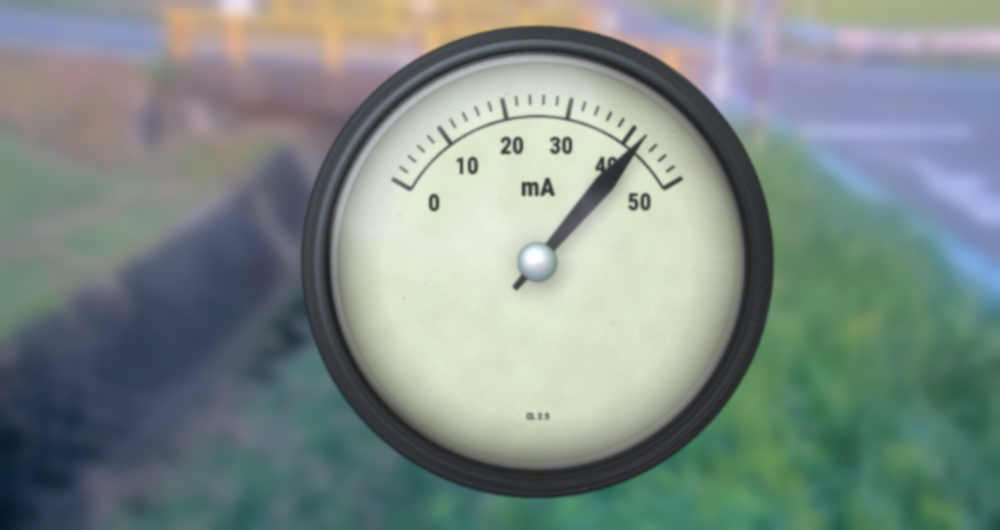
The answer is 42,mA
